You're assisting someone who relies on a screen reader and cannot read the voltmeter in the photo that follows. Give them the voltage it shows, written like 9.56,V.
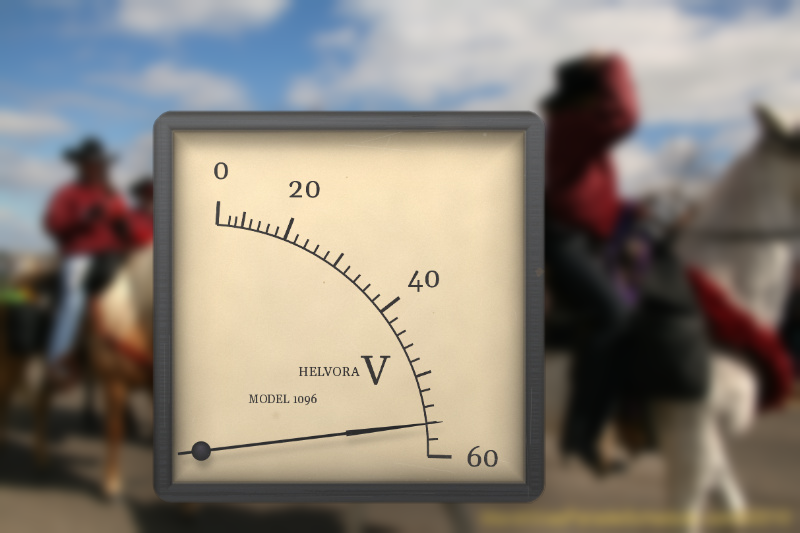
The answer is 56,V
